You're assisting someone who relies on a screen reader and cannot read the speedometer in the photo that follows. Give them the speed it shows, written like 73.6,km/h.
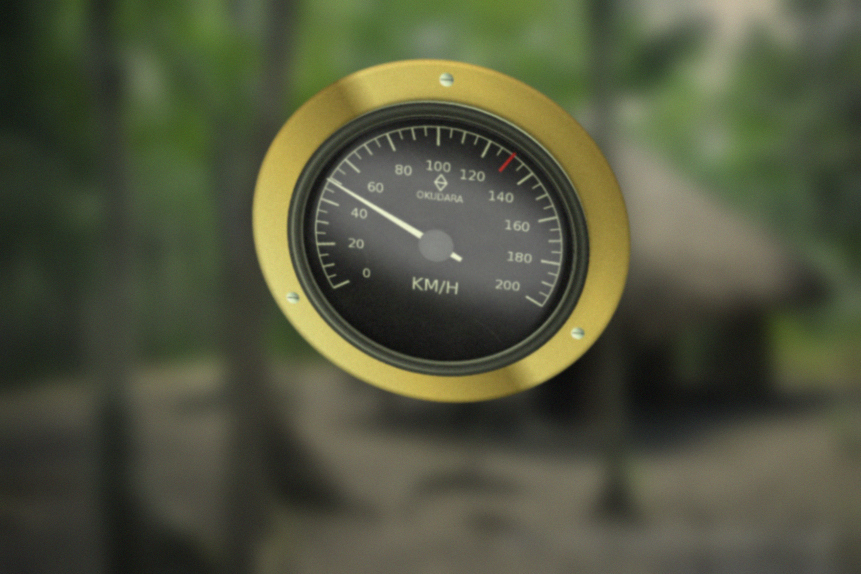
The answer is 50,km/h
